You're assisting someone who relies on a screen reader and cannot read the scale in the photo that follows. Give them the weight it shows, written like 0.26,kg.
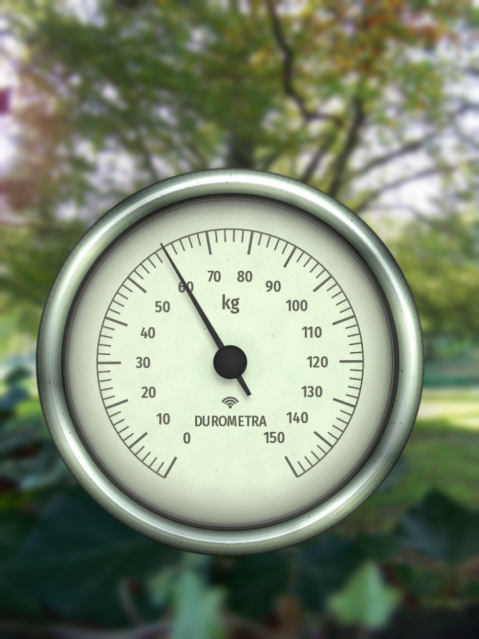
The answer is 60,kg
